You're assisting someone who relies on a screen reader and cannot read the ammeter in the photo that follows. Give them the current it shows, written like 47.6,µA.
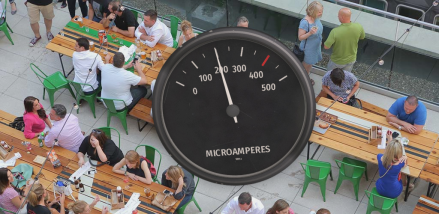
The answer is 200,µA
